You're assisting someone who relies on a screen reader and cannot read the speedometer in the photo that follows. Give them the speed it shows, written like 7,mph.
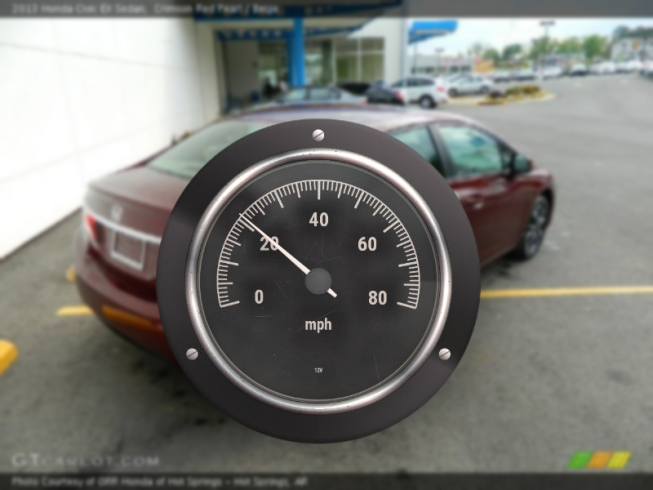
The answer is 21,mph
